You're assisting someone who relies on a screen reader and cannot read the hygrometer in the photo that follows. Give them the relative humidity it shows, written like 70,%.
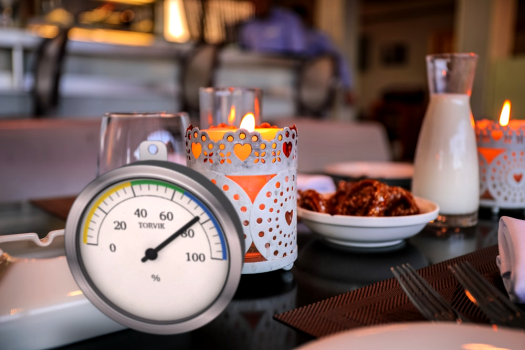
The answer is 76,%
